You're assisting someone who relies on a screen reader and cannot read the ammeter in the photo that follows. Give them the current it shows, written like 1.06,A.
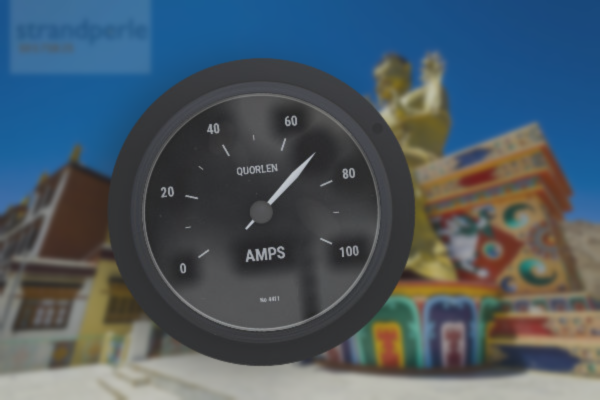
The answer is 70,A
